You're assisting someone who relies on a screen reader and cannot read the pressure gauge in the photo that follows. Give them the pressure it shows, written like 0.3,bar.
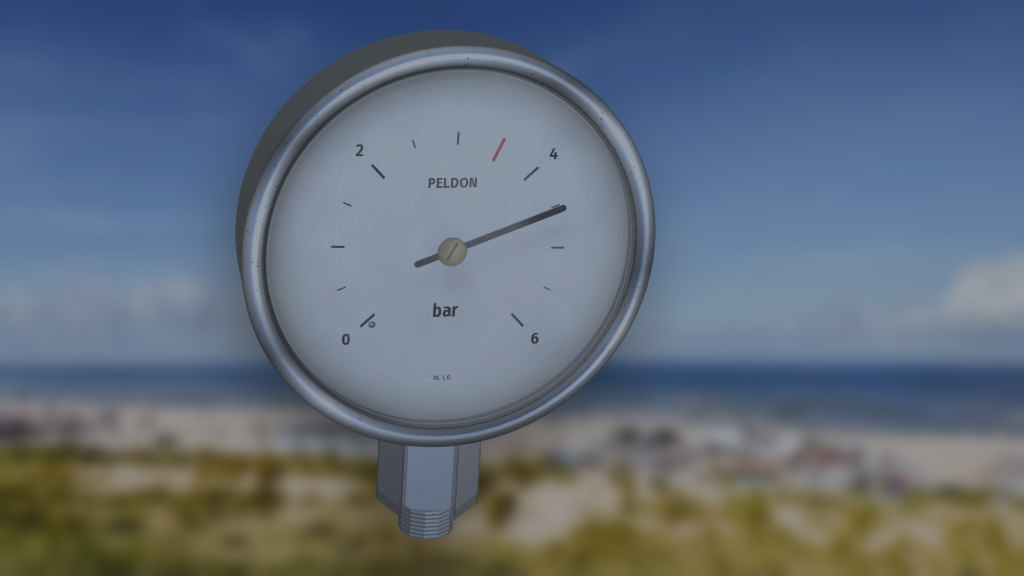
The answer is 4.5,bar
